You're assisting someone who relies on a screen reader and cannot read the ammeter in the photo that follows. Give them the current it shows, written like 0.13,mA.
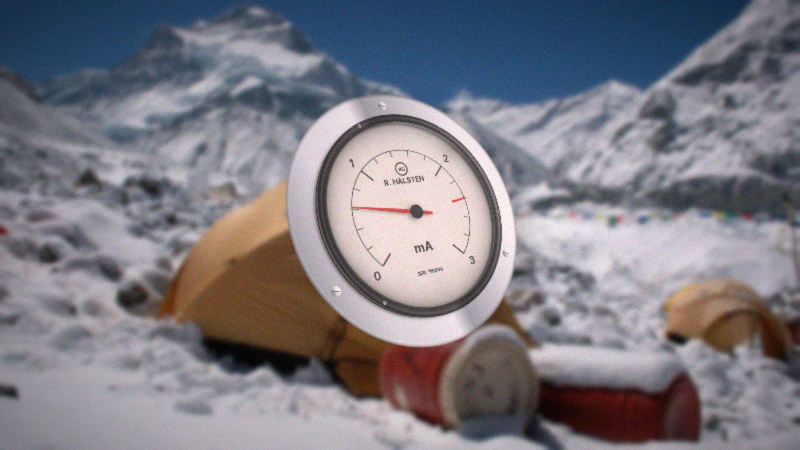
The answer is 0.6,mA
